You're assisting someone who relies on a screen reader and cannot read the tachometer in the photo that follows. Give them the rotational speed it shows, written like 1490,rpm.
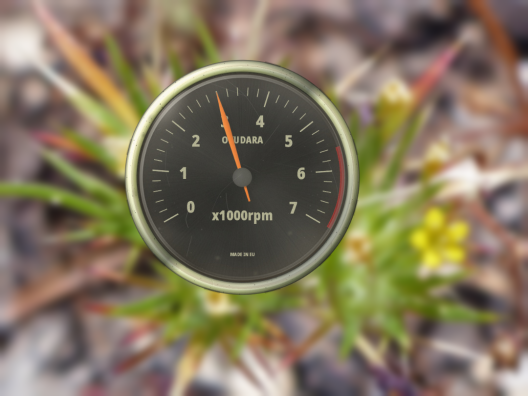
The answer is 3000,rpm
